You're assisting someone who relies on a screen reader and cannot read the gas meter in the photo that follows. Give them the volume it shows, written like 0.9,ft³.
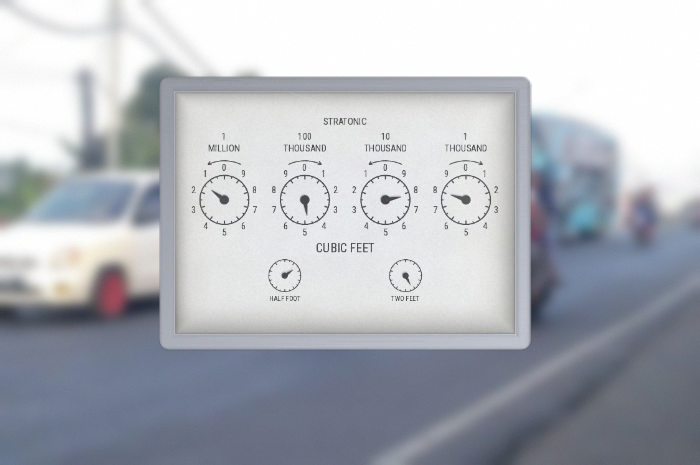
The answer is 147800,ft³
